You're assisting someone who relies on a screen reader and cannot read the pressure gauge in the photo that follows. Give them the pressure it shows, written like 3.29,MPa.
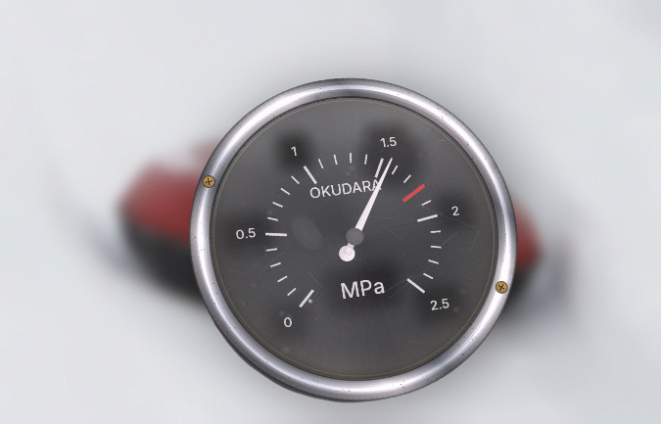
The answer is 1.55,MPa
